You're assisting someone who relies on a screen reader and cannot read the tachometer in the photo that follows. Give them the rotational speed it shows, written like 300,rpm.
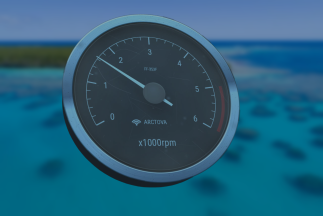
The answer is 1600,rpm
